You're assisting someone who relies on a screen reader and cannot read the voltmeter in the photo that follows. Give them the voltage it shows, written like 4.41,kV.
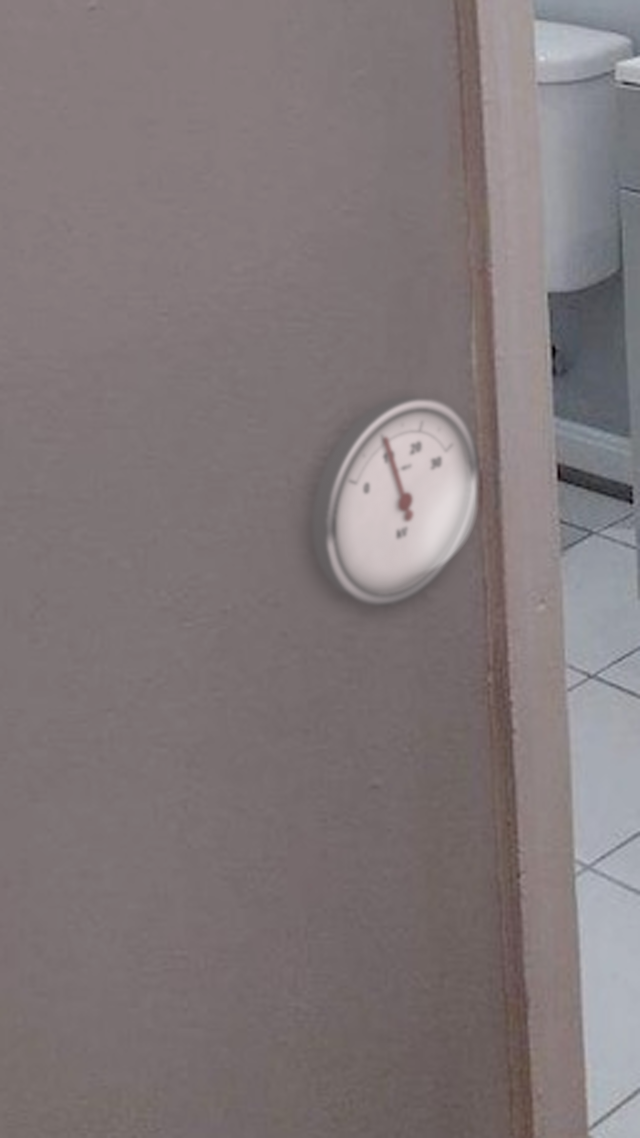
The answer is 10,kV
